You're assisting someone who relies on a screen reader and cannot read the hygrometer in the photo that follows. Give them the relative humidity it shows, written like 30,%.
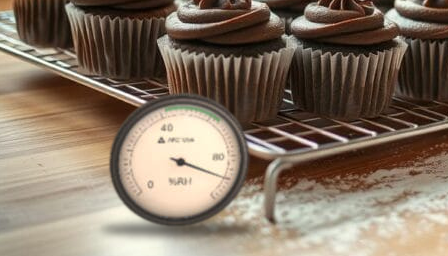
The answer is 90,%
